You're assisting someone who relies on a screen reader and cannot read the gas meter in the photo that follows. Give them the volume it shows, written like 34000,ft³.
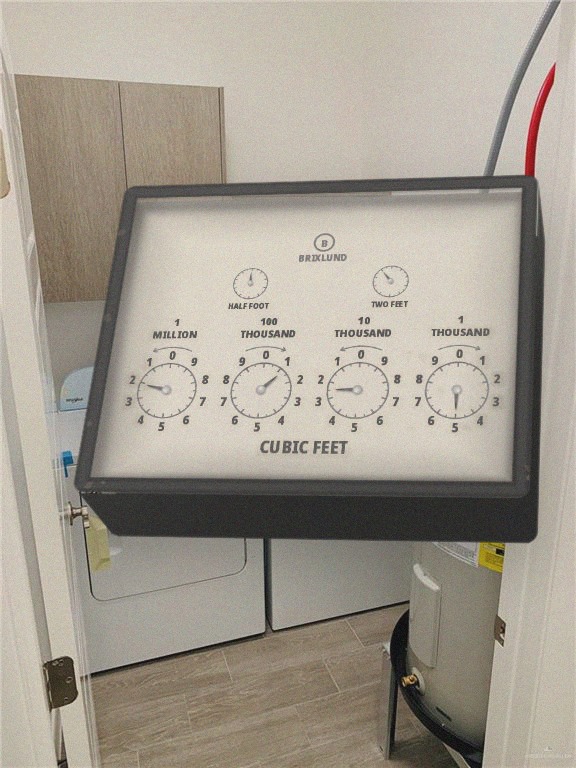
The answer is 212500,ft³
